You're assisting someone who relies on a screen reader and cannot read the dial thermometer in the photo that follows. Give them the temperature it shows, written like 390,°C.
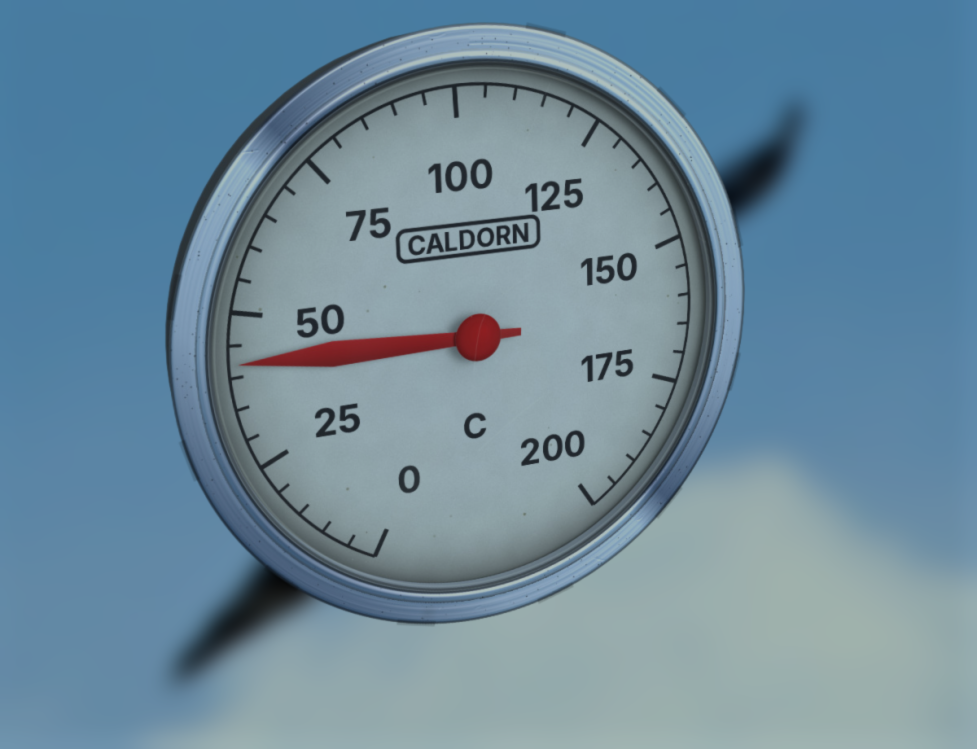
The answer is 42.5,°C
